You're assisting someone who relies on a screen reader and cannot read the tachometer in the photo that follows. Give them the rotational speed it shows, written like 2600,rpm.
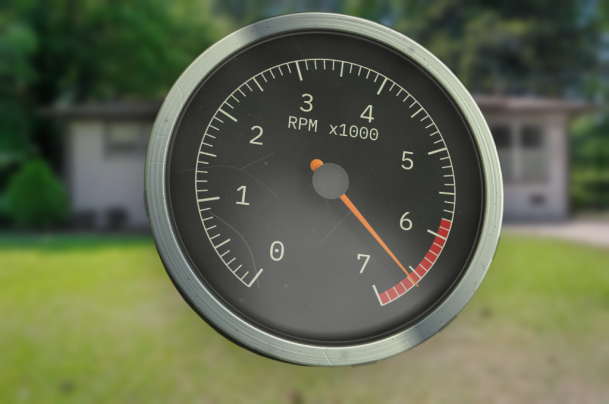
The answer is 6600,rpm
